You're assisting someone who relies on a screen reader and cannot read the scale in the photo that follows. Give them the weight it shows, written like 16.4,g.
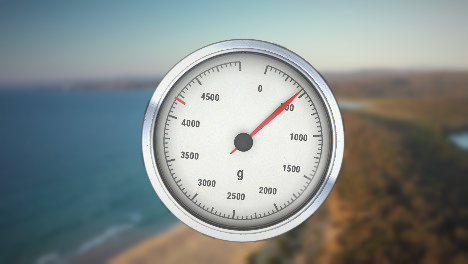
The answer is 450,g
